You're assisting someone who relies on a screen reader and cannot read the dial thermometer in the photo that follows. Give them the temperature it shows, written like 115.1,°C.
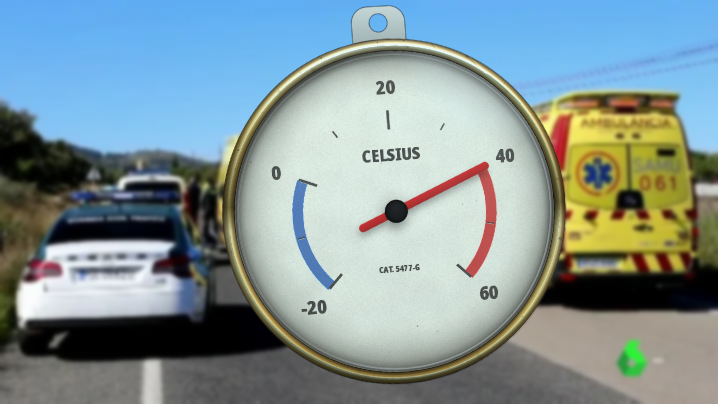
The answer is 40,°C
